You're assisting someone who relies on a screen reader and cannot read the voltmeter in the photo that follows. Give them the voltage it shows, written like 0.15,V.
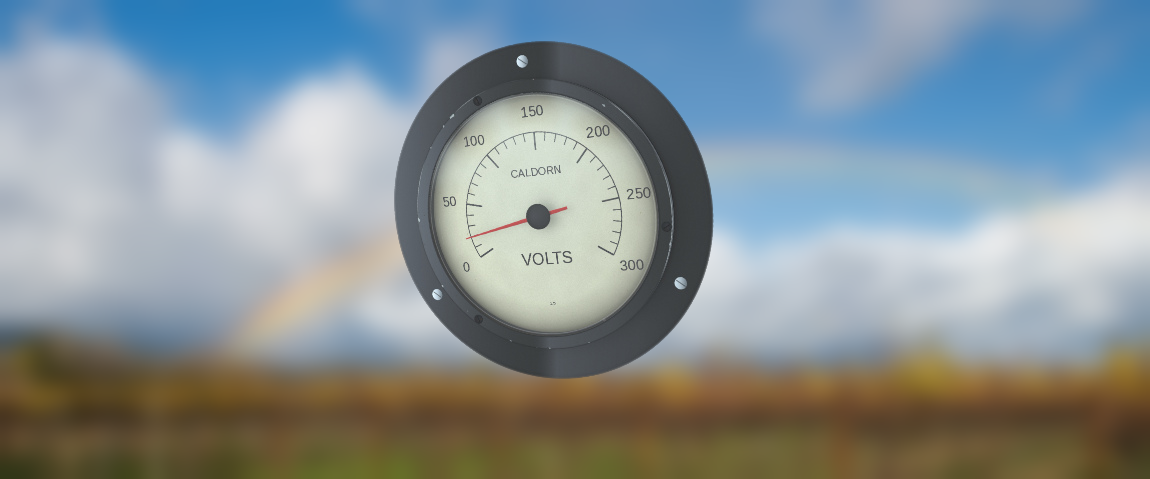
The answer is 20,V
